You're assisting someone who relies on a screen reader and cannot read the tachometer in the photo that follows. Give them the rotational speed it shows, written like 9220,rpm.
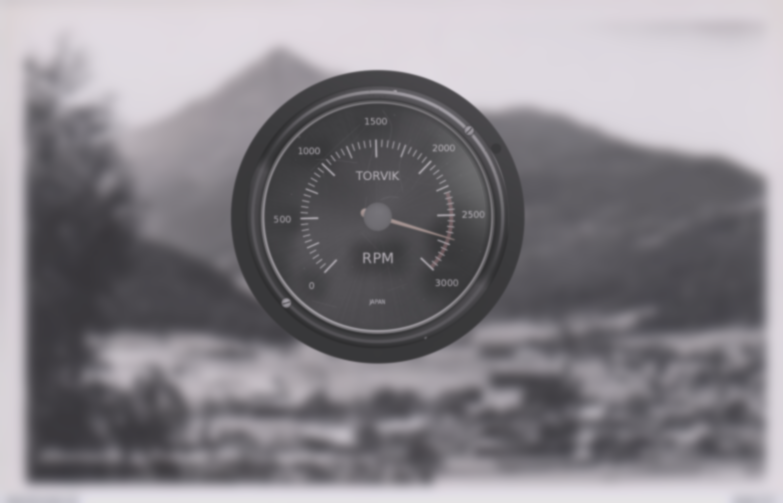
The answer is 2700,rpm
